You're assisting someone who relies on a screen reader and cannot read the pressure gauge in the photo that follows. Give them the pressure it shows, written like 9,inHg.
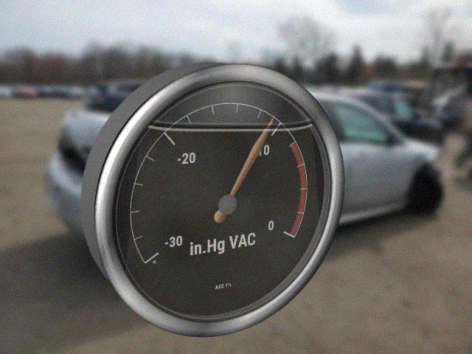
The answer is -11,inHg
